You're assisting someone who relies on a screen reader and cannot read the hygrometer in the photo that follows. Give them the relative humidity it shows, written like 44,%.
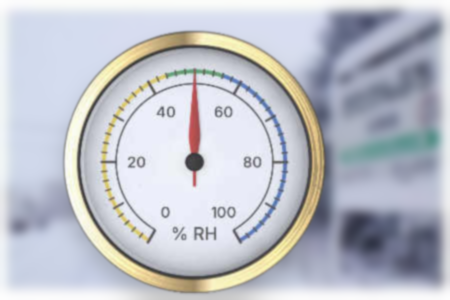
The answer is 50,%
